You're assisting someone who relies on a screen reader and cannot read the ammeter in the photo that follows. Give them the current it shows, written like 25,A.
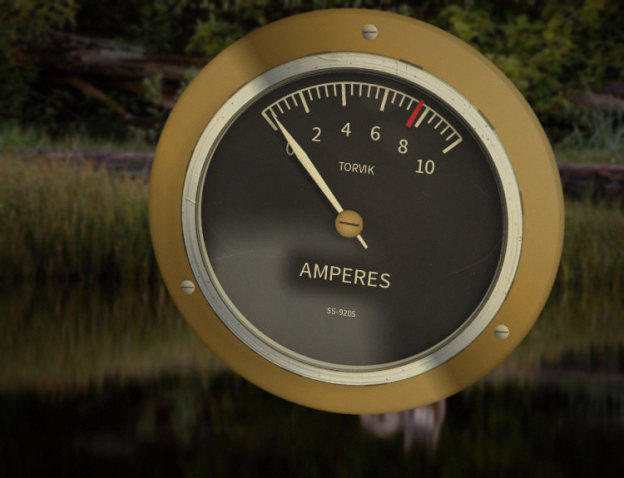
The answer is 0.4,A
